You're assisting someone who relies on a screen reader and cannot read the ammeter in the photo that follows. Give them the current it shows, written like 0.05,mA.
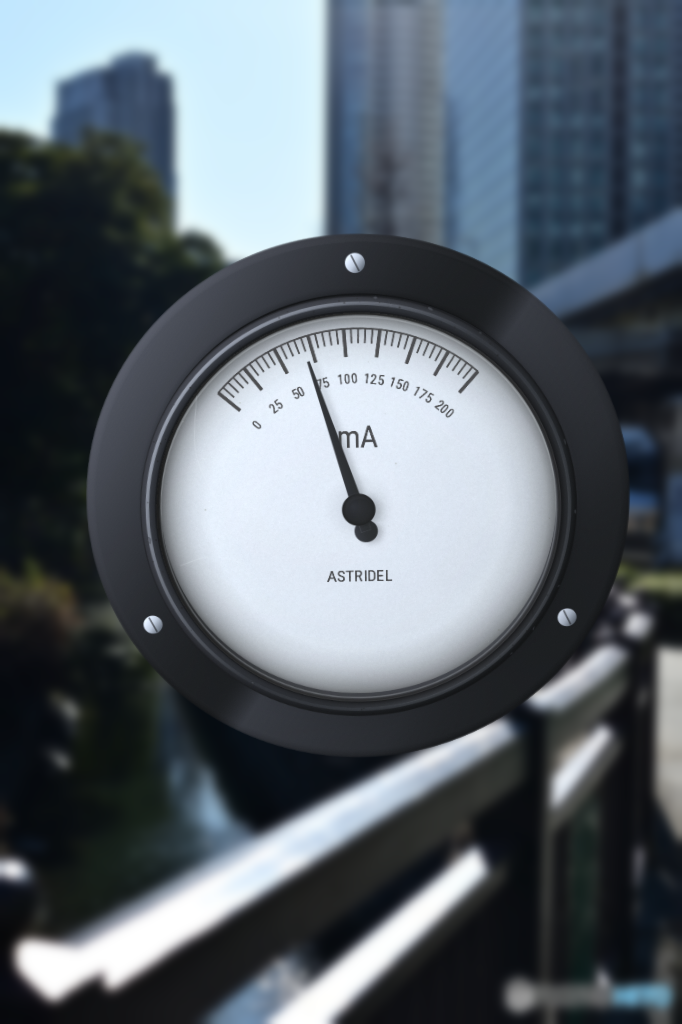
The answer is 70,mA
